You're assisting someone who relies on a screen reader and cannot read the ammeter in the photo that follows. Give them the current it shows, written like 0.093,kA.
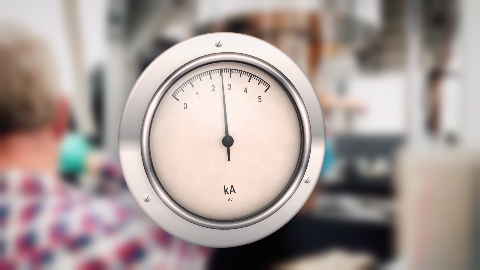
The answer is 2.5,kA
